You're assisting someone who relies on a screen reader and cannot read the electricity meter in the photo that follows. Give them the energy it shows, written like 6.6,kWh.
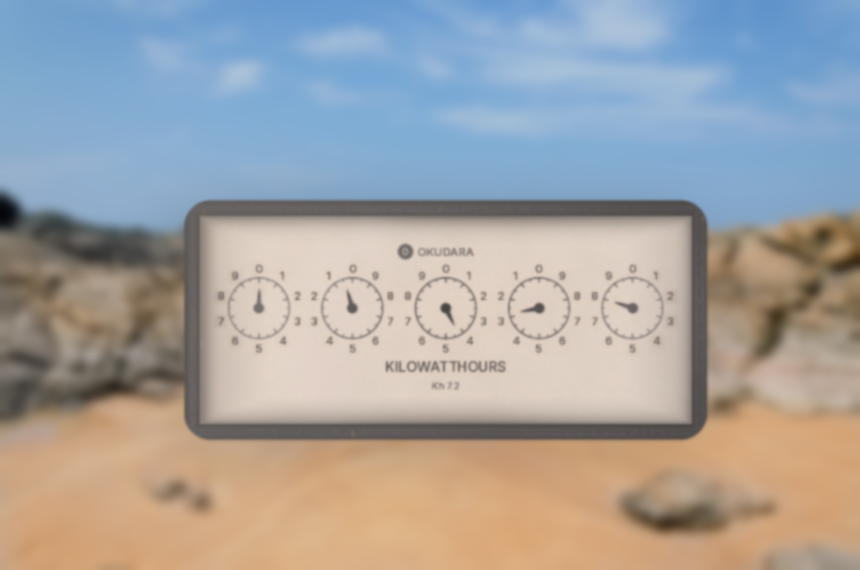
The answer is 428,kWh
